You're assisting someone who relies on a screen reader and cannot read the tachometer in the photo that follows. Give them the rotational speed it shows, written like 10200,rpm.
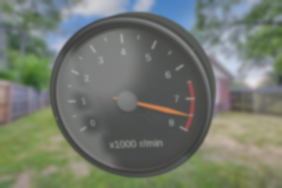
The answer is 7500,rpm
